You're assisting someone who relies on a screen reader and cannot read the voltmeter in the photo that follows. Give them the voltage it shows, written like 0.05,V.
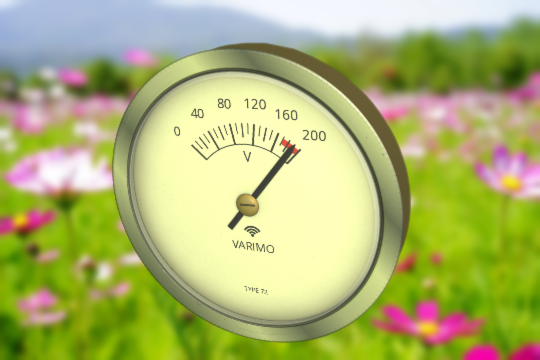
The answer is 190,V
